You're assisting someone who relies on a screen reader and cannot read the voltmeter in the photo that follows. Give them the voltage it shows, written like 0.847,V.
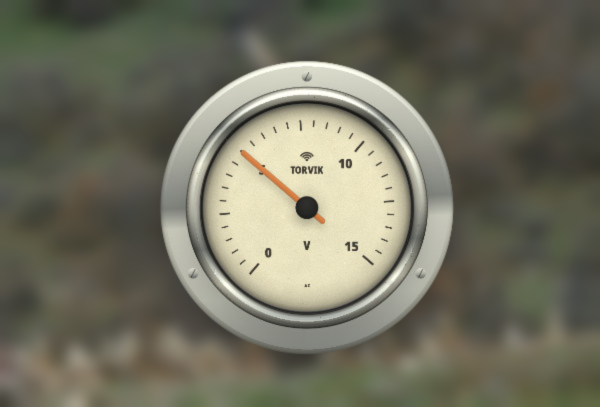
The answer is 5,V
